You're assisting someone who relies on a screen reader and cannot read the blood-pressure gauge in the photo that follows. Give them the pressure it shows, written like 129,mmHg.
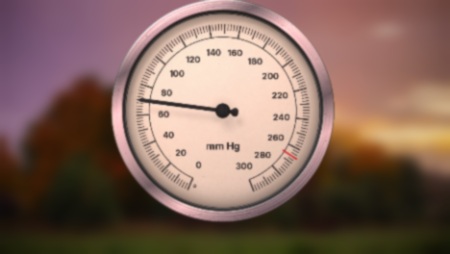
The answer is 70,mmHg
